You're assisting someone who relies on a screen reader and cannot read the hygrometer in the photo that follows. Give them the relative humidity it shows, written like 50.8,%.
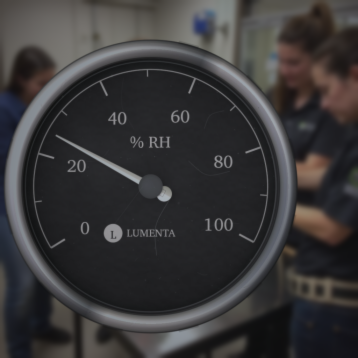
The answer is 25,%
